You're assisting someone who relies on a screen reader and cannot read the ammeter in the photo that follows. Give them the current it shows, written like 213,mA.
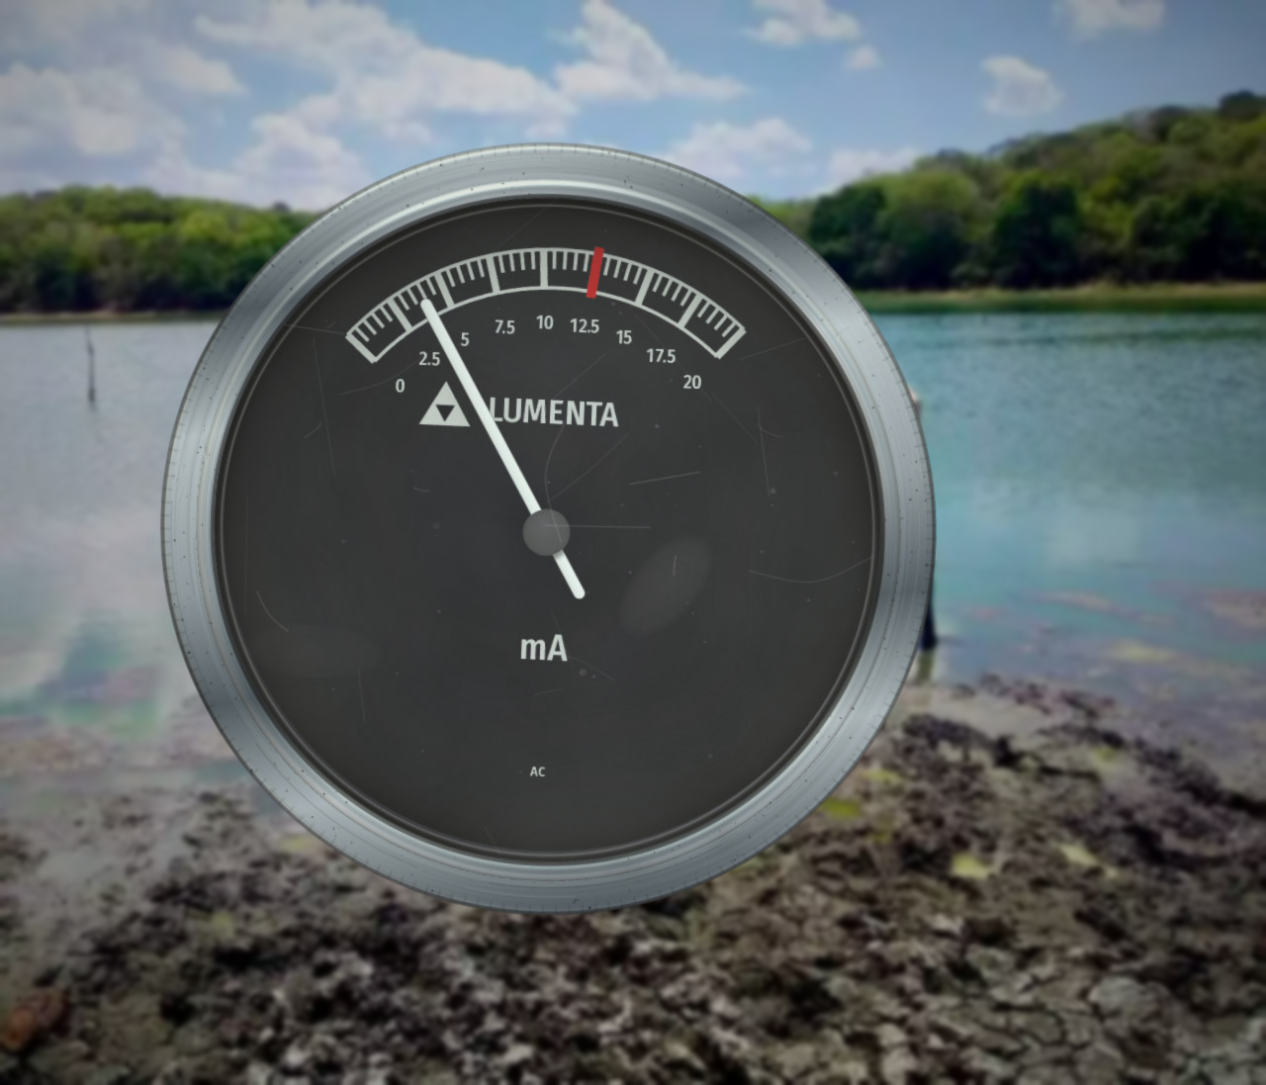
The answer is 4,mA
